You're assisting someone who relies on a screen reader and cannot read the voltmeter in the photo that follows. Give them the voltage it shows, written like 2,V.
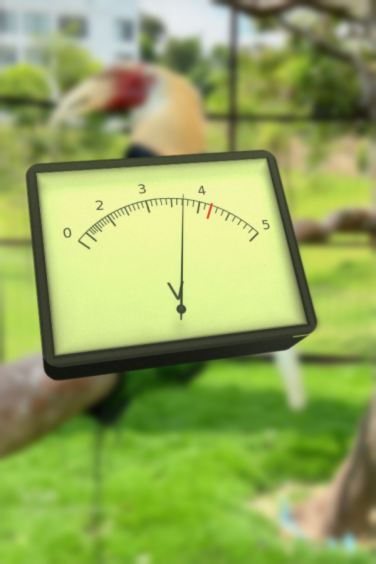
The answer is 3.7,V
